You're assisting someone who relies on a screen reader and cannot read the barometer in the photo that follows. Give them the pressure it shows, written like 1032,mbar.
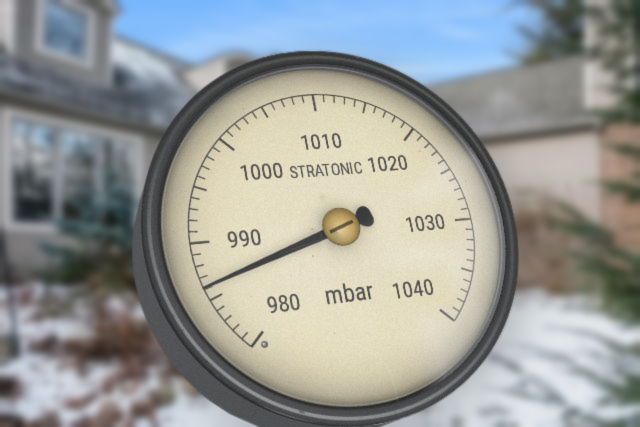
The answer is 986,mbar
